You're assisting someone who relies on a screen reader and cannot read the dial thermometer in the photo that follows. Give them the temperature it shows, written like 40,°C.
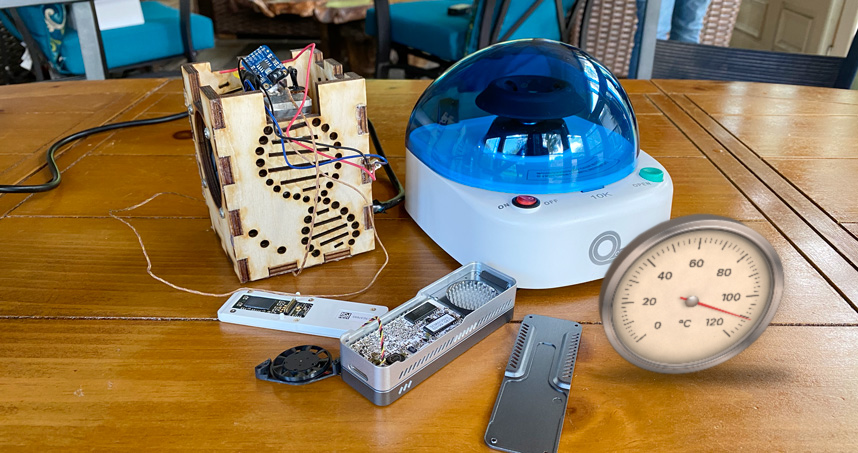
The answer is 110,°C
